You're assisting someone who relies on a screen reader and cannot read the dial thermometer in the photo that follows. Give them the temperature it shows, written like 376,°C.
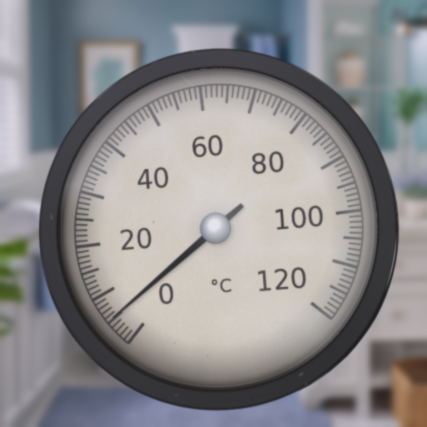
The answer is 5,°C
